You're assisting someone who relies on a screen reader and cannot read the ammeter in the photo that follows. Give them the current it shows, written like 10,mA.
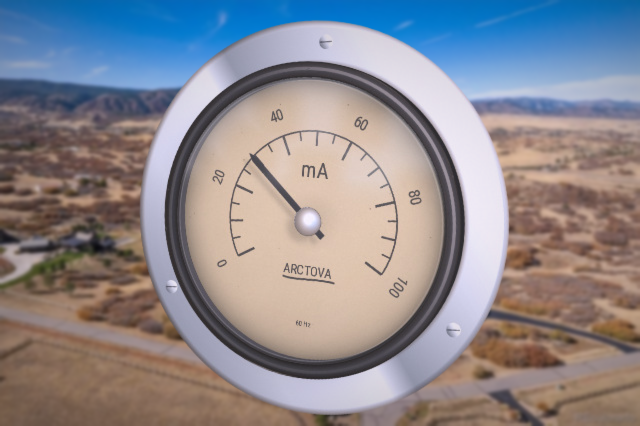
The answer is 30,mA
